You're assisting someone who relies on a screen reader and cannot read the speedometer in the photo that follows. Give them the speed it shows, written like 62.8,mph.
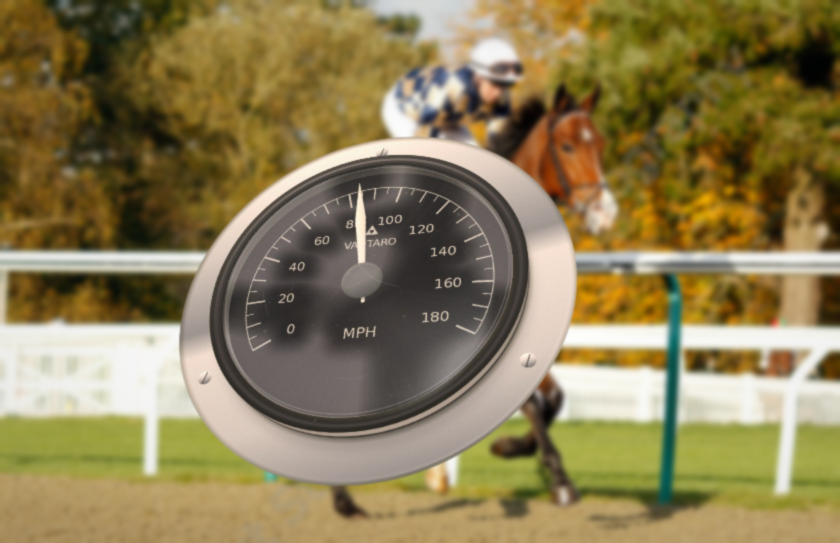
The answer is 85,mph
